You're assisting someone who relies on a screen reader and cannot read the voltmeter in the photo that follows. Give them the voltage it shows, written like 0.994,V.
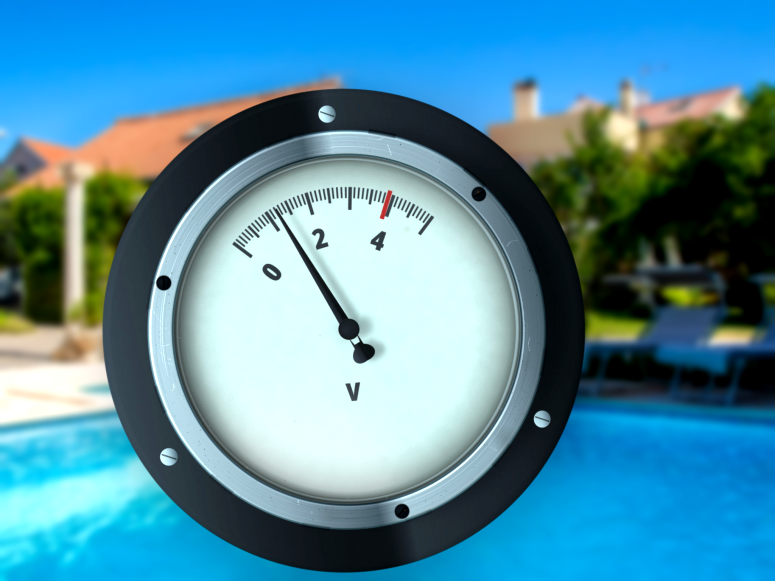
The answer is 1.2,V
